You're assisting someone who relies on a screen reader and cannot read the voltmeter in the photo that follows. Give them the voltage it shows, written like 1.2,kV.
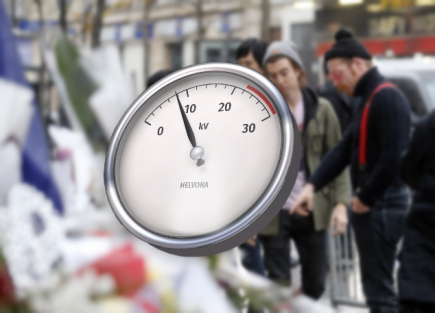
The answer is 8,kV
